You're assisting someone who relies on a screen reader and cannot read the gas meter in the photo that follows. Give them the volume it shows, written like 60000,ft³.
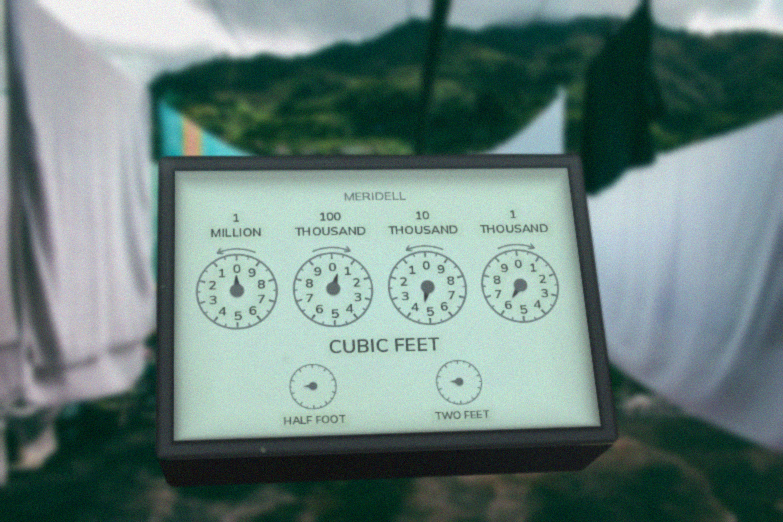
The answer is 4600,ft³
